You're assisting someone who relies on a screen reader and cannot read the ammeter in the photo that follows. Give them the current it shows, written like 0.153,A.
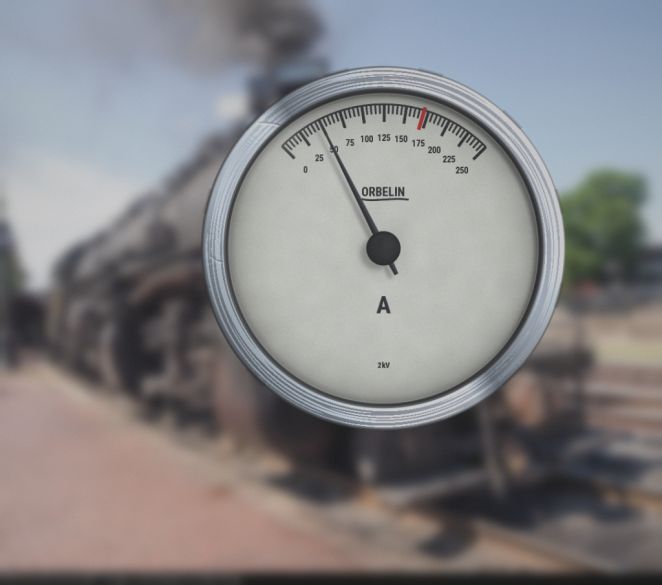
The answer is 50,A
